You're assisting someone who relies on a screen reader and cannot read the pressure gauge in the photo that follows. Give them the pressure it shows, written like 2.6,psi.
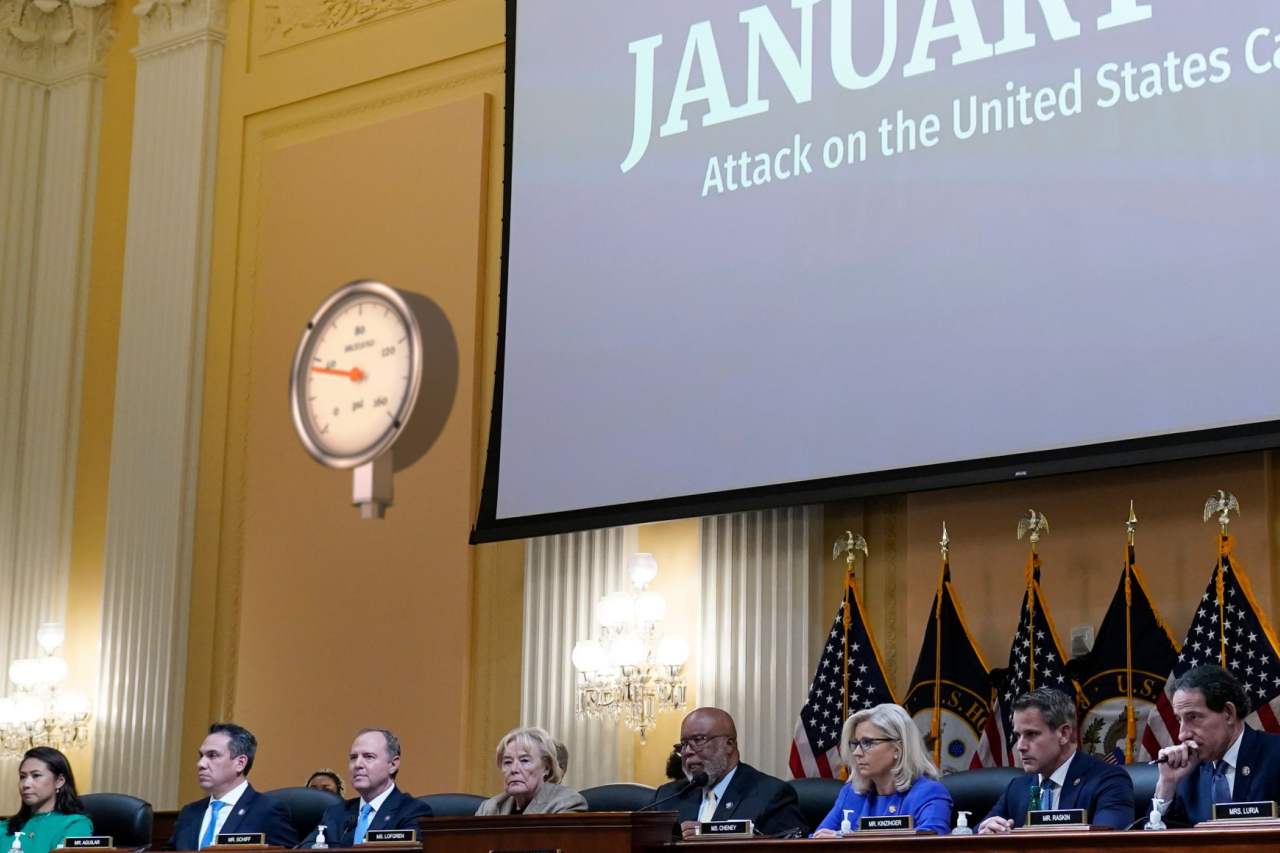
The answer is 35,psi
